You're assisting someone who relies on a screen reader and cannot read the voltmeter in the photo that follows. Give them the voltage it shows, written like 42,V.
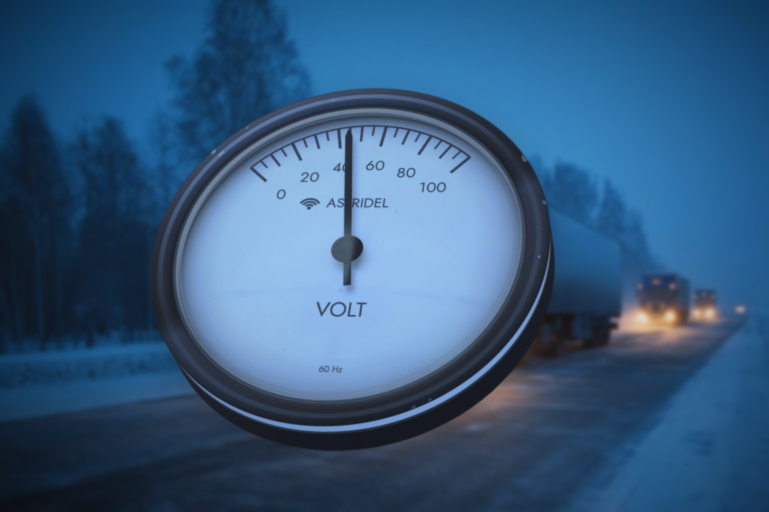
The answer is 45,V
